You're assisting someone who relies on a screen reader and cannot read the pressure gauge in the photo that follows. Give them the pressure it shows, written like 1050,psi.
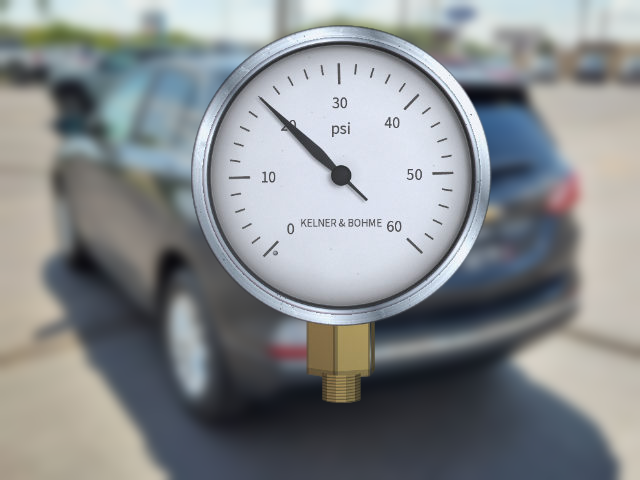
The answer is 20,psi
